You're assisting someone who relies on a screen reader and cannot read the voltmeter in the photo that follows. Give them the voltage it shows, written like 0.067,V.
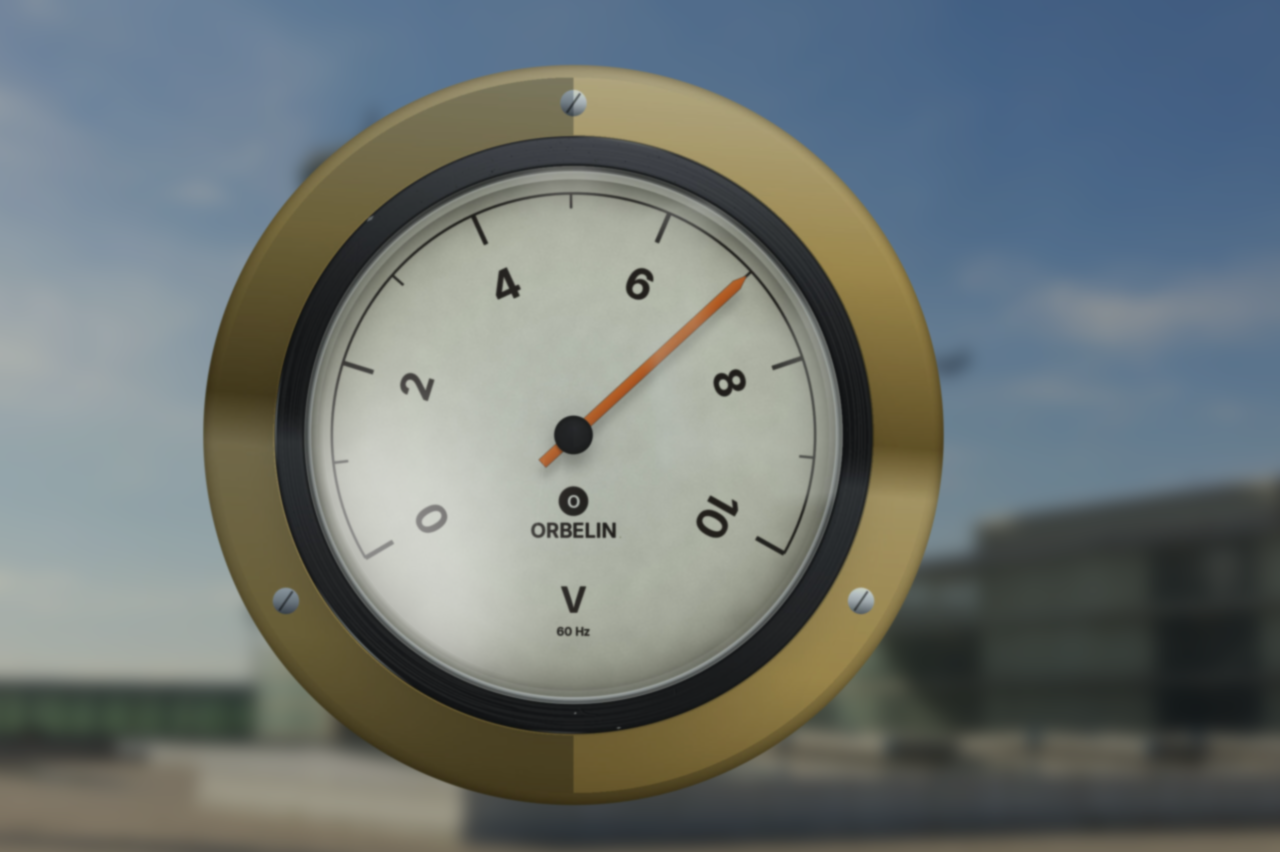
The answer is 7,V
